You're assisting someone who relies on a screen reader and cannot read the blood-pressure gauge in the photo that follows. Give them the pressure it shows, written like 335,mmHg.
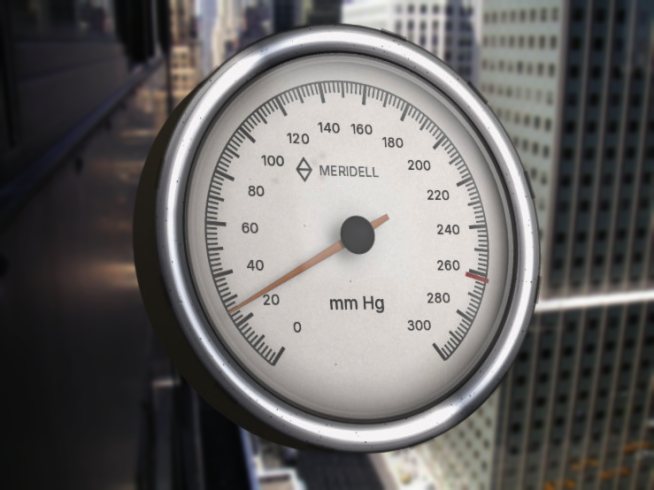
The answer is 26,mmHg
